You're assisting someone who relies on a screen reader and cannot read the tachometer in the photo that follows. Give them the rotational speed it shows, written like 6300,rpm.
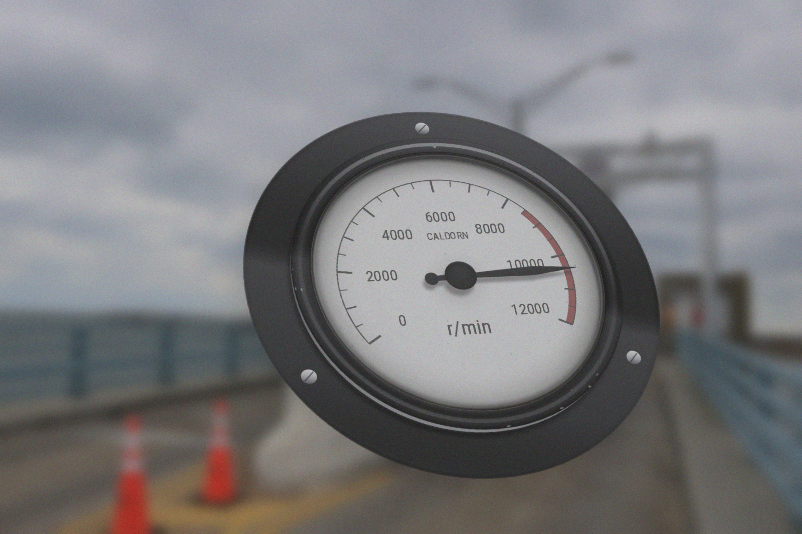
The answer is 10500,rpm
